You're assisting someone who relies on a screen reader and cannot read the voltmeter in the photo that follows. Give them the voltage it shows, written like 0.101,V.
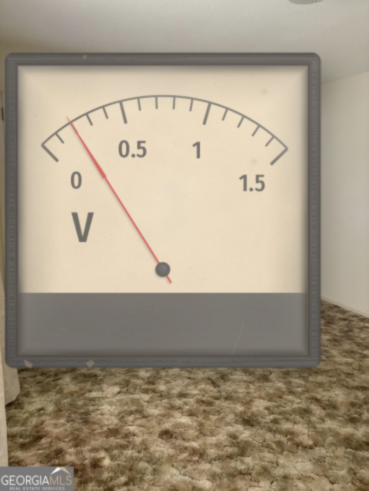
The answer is 0.2,V
